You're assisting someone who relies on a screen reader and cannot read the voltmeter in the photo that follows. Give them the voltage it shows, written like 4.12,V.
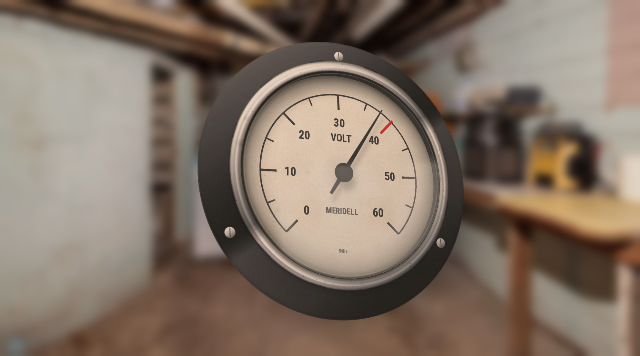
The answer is 37.5,V
